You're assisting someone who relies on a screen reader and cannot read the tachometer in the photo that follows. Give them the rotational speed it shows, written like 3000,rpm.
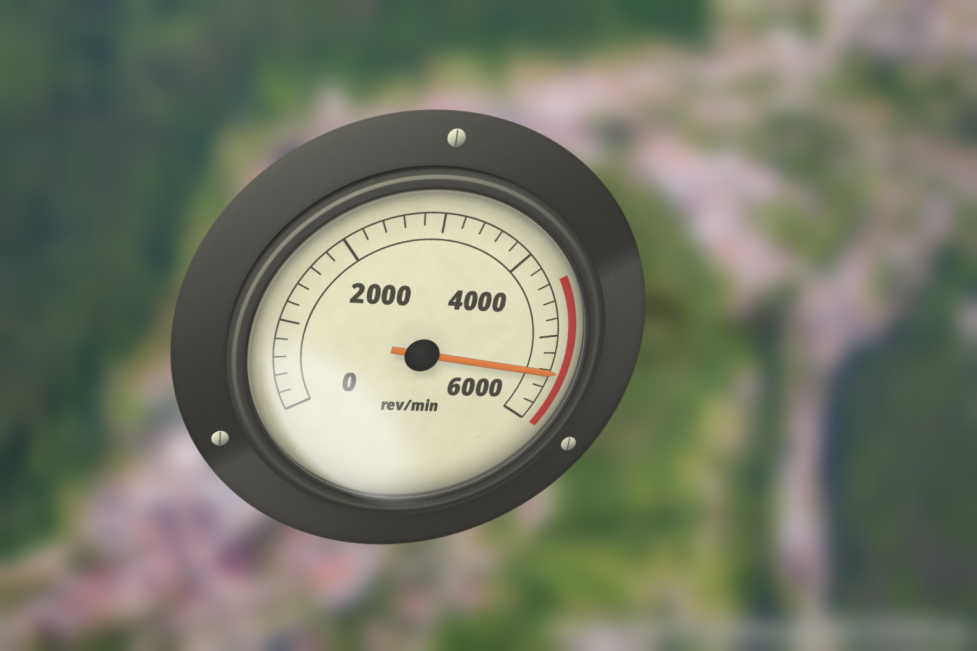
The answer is 5400,rpm
